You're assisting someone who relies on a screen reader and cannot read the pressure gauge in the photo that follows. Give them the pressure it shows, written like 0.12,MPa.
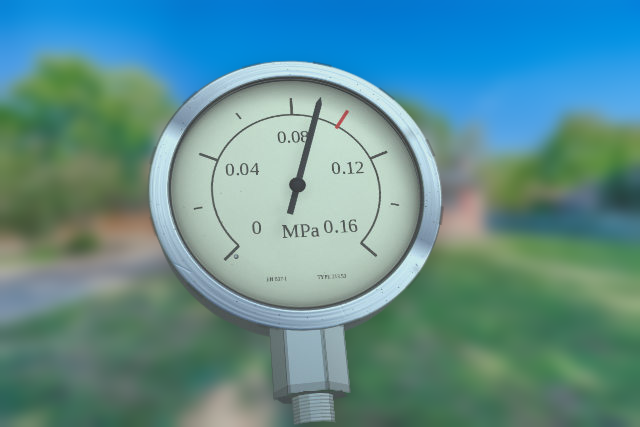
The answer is 0.09,MPa
